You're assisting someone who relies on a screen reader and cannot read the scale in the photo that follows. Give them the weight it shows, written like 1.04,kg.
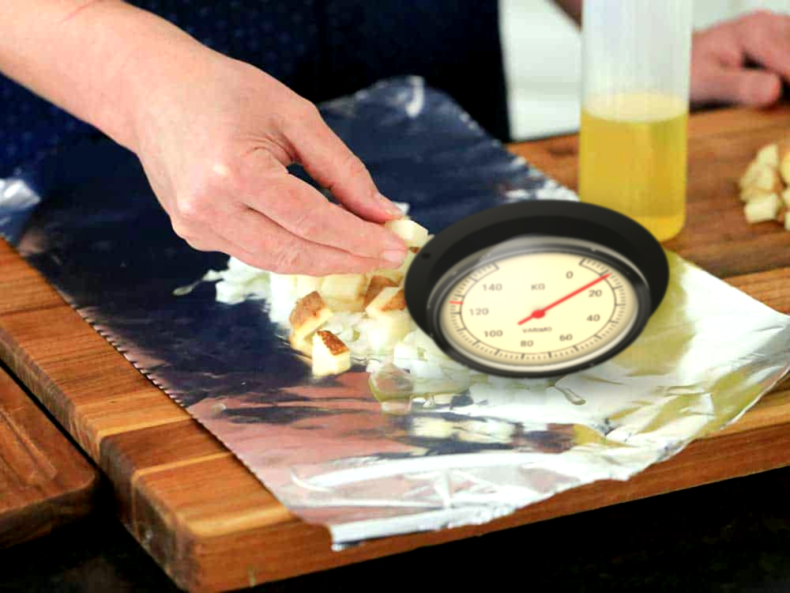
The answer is 10,kg
